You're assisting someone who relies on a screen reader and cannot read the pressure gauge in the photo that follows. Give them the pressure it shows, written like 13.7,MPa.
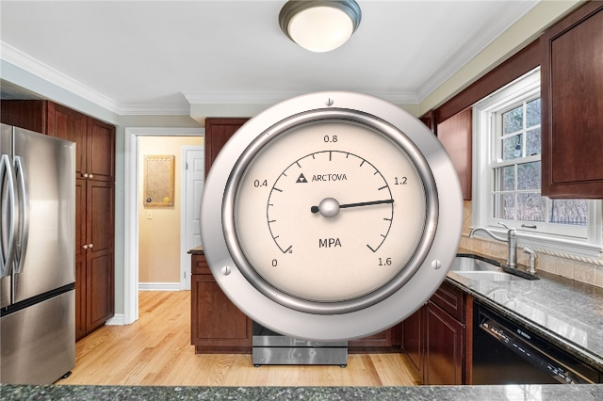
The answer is 1.3,MPa
